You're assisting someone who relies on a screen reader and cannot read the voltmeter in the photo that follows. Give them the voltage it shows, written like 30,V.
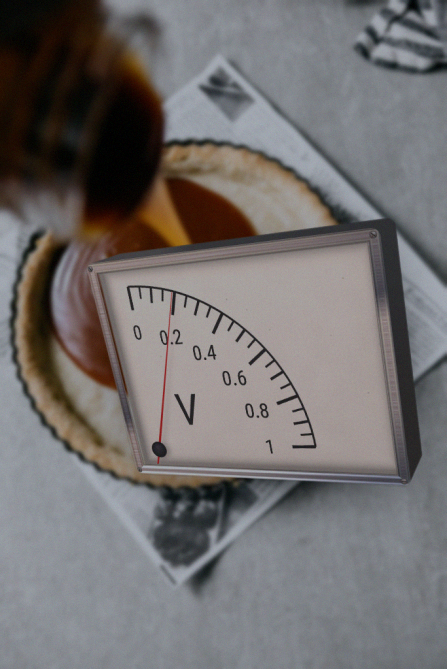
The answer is 0.2,V
